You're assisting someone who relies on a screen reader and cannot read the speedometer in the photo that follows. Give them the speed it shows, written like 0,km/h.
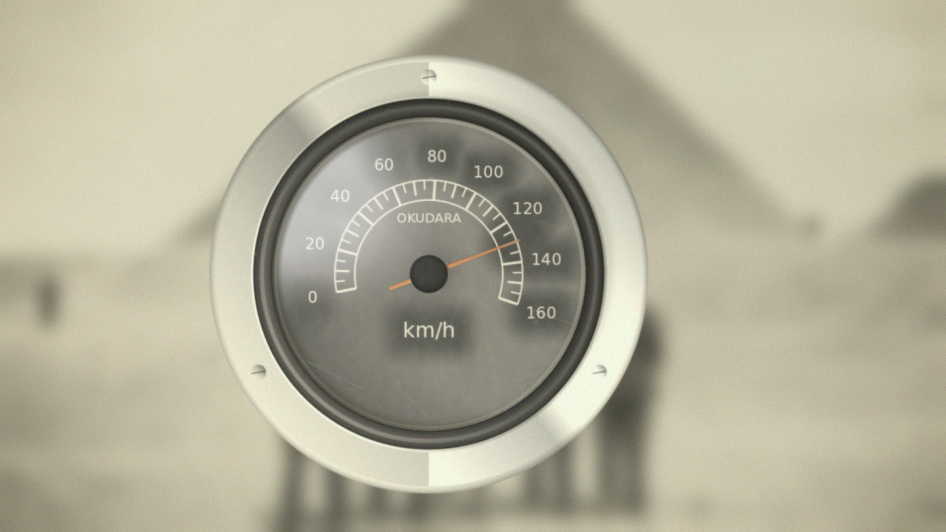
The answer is 130,km/h
